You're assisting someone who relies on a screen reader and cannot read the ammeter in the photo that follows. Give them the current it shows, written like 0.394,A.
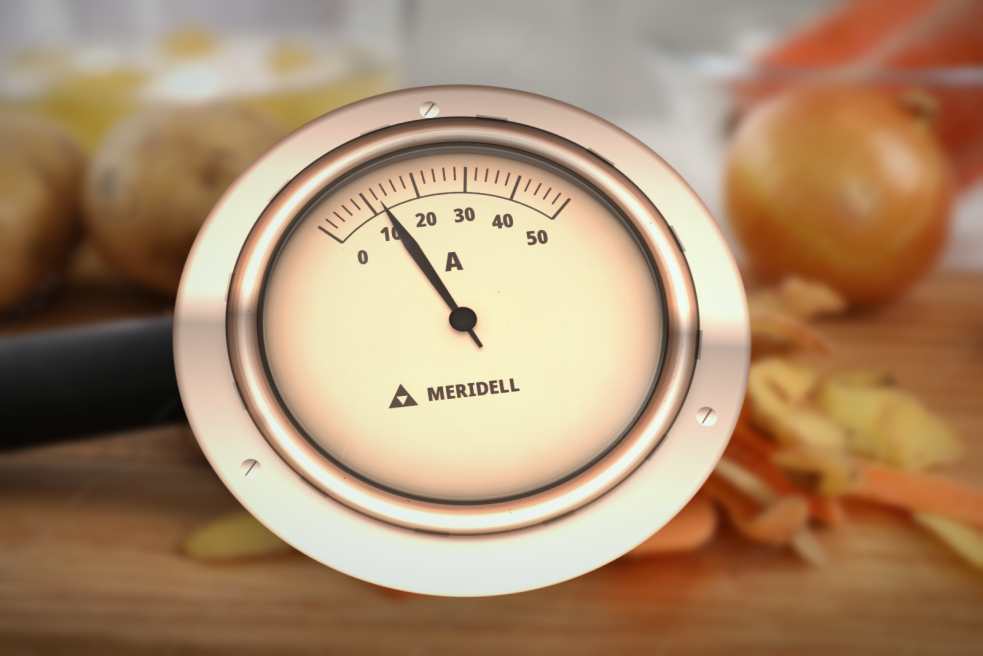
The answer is 12,A
